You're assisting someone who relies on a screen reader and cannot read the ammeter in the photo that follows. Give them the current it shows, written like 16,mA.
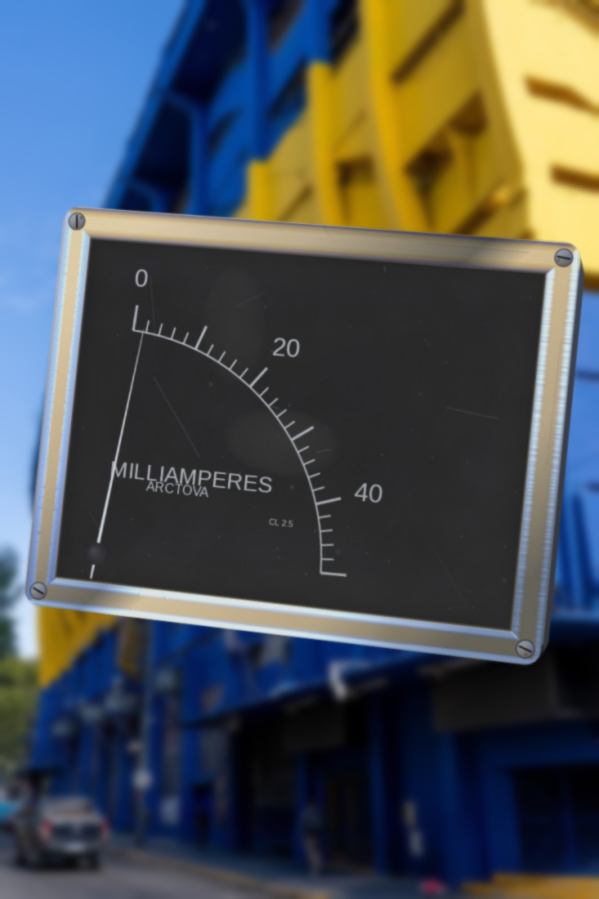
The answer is 2,mA
